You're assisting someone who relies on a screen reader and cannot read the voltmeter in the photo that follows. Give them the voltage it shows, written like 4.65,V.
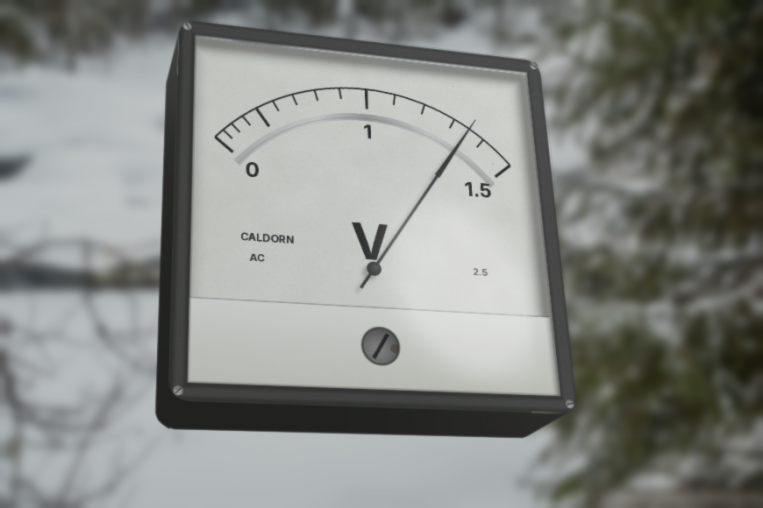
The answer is 1.35,V
